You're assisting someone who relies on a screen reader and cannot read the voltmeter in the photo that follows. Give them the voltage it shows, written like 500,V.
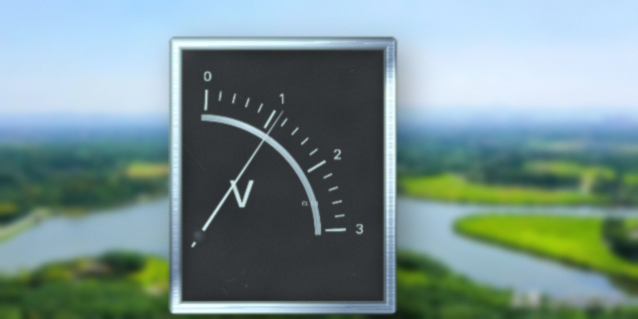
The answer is 1.1,V
